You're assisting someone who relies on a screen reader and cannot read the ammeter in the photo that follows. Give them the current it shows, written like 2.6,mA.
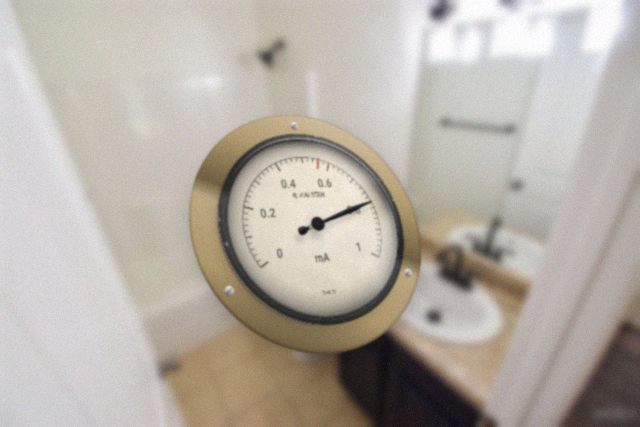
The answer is 0.8,mA
